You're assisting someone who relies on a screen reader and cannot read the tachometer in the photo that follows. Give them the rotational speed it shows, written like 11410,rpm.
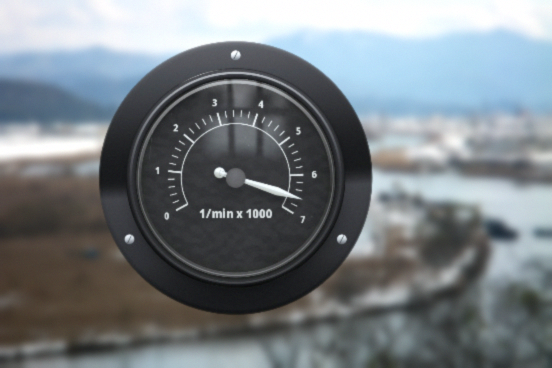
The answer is 6600,rpm
